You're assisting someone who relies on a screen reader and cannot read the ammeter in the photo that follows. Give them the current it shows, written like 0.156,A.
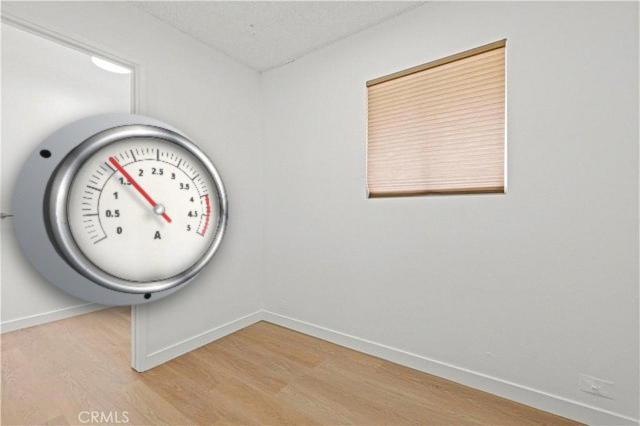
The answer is 1.6,A
